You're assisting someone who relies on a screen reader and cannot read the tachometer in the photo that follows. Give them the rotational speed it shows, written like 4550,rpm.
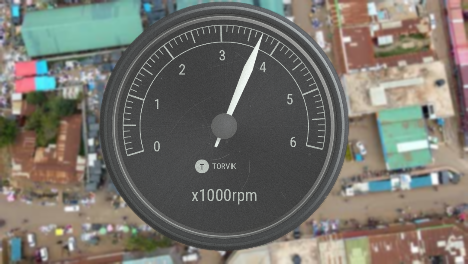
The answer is 3700,rpm
